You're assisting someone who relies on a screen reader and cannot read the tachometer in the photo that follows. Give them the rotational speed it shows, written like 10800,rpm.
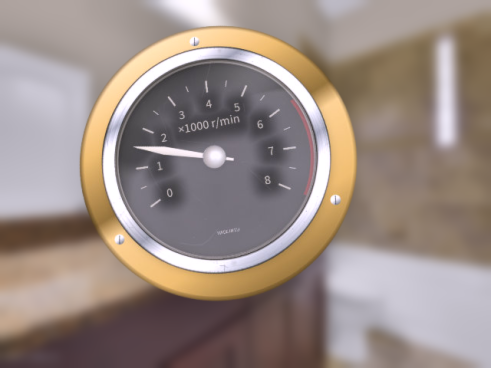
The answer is 1500,rpm
